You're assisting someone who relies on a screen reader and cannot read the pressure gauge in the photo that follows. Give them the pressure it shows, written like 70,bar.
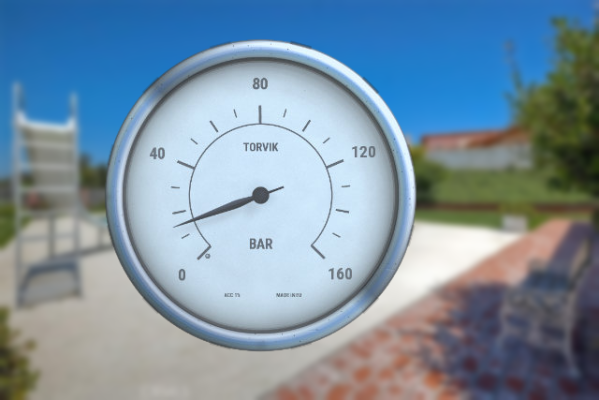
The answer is 15,bar
